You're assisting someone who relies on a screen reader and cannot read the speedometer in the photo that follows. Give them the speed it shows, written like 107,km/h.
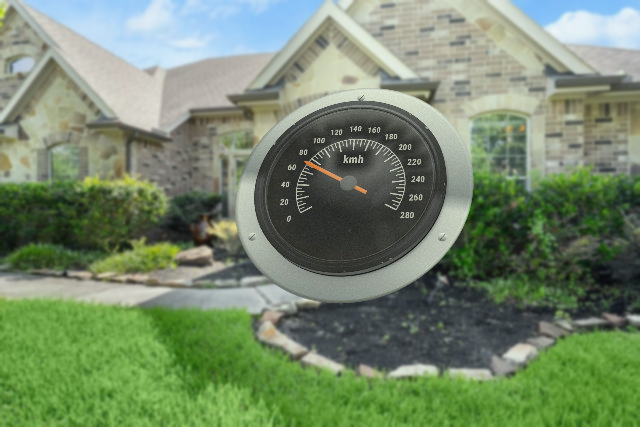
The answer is 70,km/h
